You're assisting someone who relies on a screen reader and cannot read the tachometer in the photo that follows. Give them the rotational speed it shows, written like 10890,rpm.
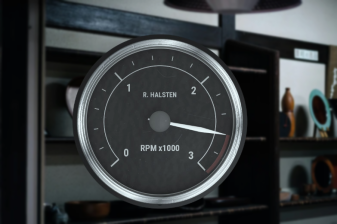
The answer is 2600,rpm
